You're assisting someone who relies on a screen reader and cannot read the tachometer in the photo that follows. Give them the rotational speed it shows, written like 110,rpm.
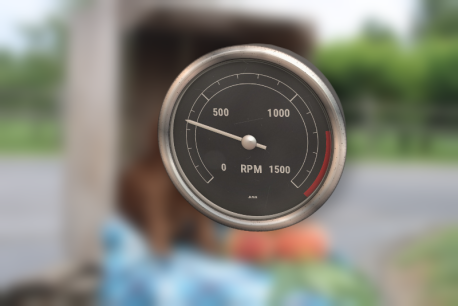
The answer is 350,rpm
